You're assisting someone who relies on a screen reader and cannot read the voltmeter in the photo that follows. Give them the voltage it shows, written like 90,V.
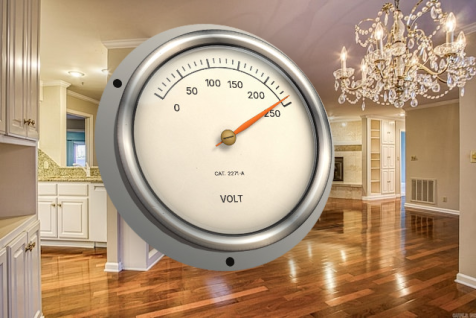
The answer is 240,V
